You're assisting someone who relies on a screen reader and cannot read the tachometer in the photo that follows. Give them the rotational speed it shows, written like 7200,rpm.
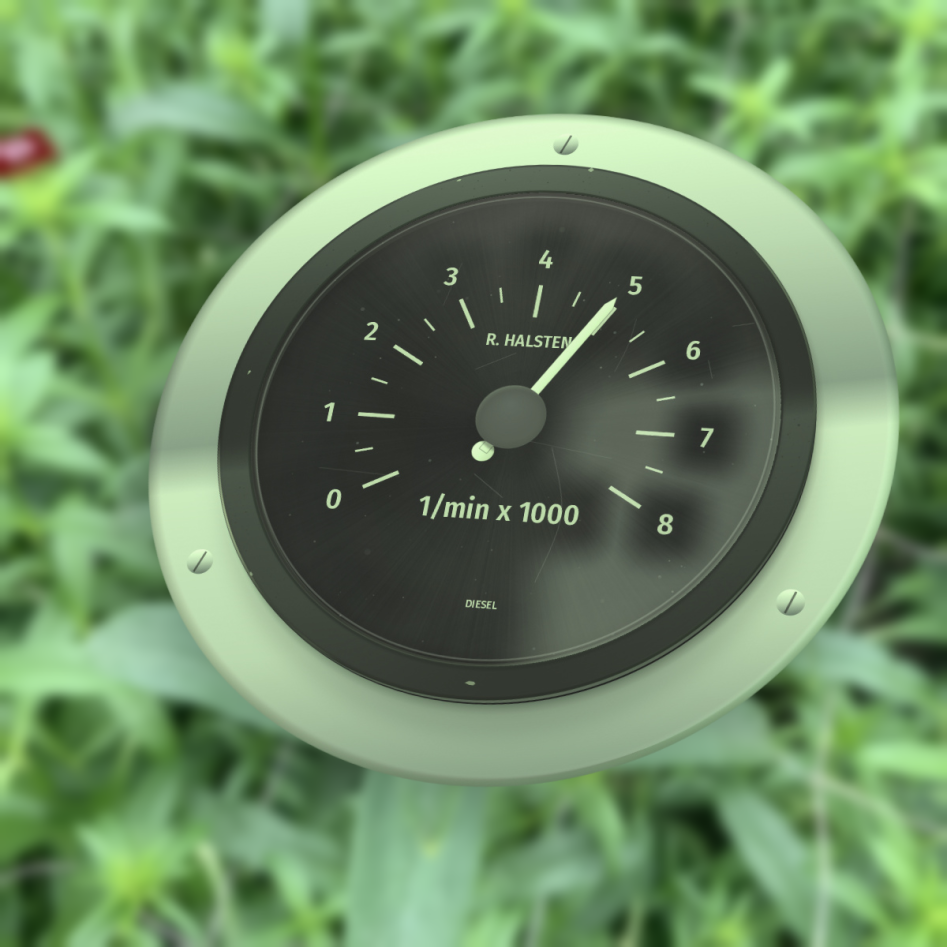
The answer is 5000,rpm
